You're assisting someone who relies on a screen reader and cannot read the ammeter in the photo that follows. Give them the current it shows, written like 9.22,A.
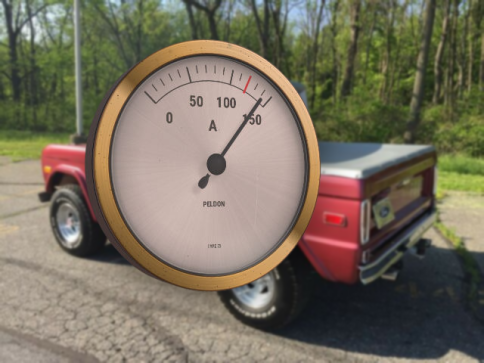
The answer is 140,A
